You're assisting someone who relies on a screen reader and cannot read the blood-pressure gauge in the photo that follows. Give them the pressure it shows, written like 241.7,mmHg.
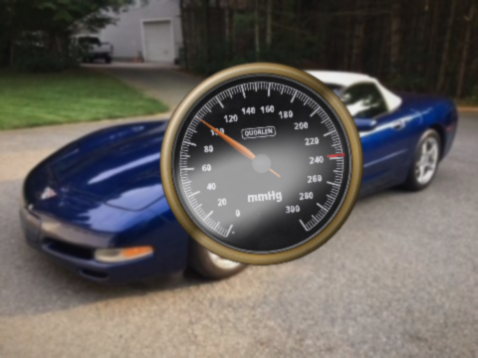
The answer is 100,mmHg
